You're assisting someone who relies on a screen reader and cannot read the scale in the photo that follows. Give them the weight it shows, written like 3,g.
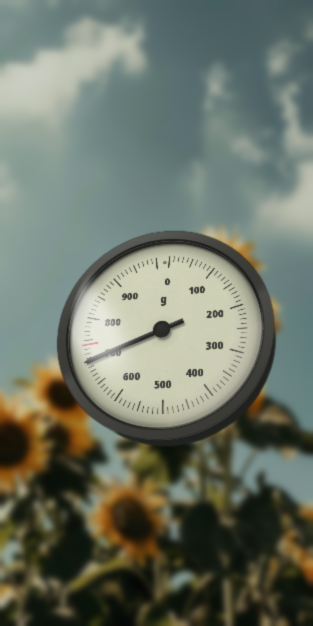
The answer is 700,g
